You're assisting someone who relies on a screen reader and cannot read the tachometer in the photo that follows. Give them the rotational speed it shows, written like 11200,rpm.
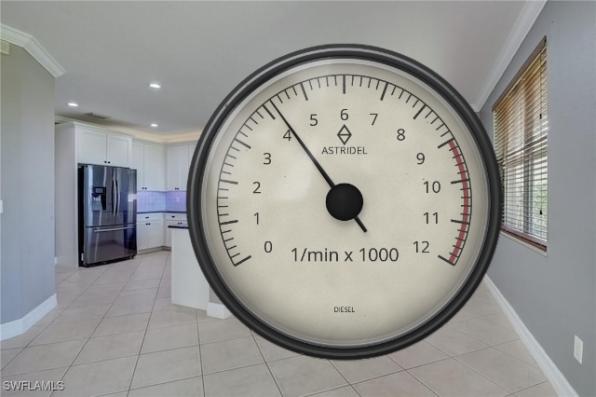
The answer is 4200,rpm
